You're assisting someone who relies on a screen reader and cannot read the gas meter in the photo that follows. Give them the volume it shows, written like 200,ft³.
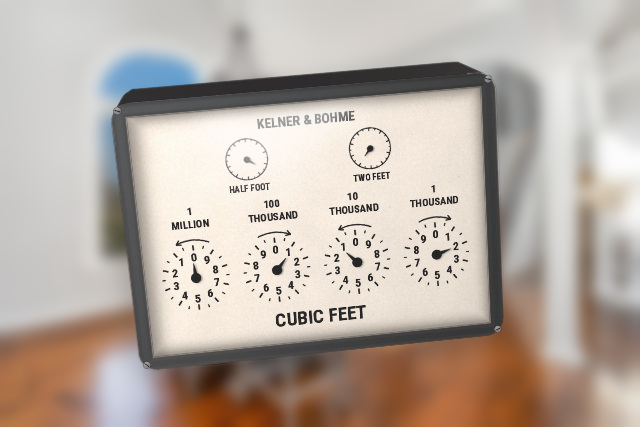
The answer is 11200,ft³
